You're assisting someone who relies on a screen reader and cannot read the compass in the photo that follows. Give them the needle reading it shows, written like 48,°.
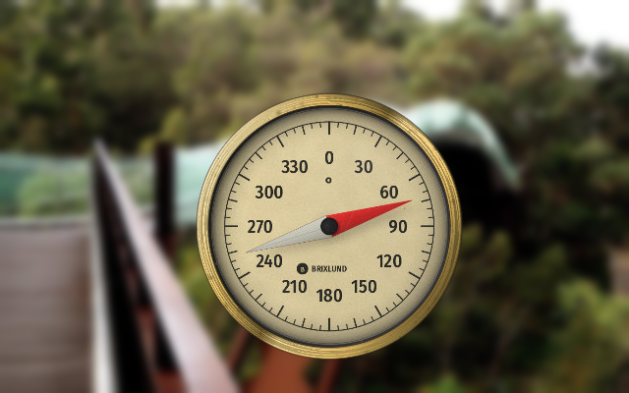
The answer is 72.5,°
